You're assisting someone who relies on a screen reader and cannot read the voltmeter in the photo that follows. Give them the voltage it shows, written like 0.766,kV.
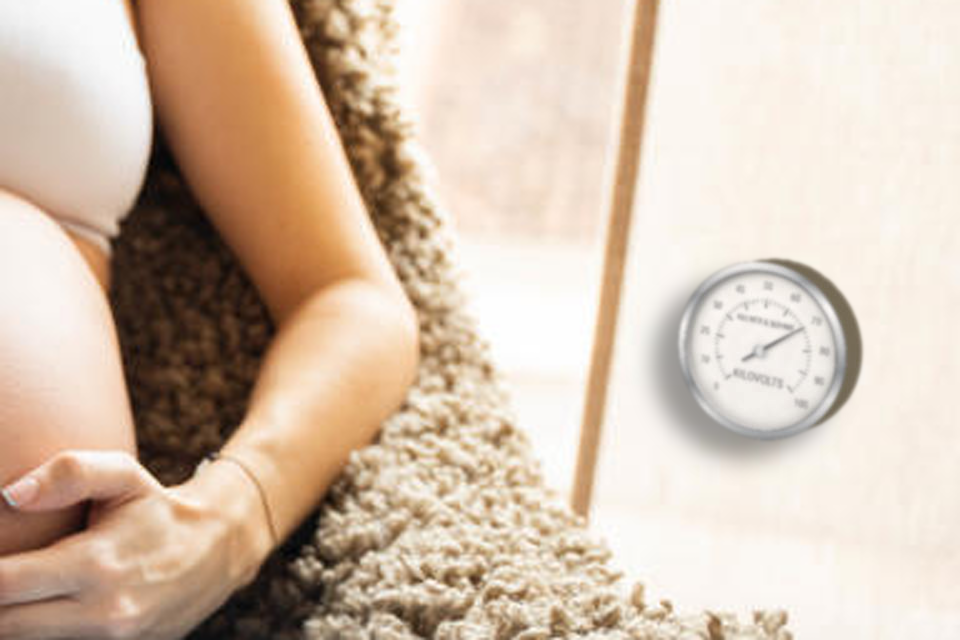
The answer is 70,kV
